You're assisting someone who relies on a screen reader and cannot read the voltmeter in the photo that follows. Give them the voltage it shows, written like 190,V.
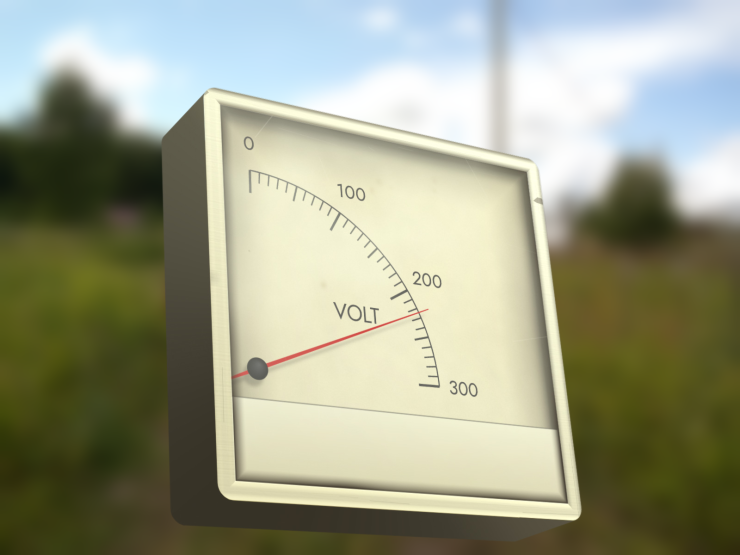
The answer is 225,V
